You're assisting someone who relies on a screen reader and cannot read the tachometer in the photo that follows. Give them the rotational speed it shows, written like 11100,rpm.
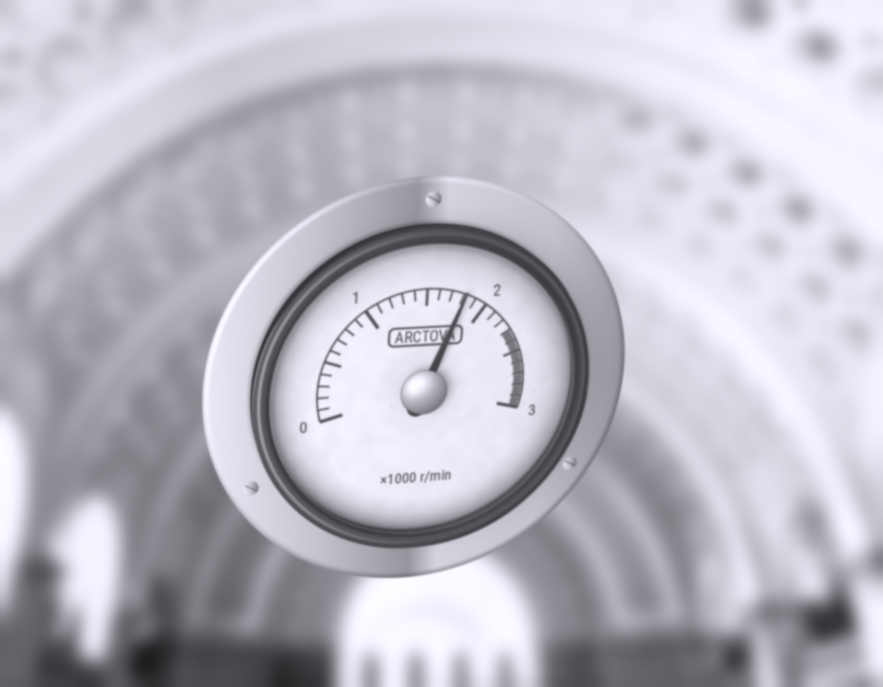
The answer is 1800,rpm
